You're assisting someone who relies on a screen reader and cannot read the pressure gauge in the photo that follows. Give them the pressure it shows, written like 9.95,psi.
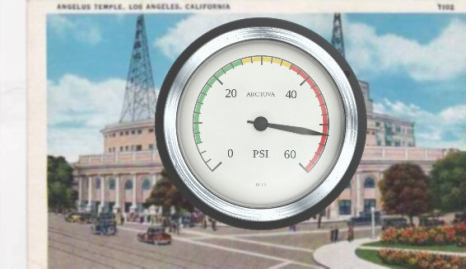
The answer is 52,psi
